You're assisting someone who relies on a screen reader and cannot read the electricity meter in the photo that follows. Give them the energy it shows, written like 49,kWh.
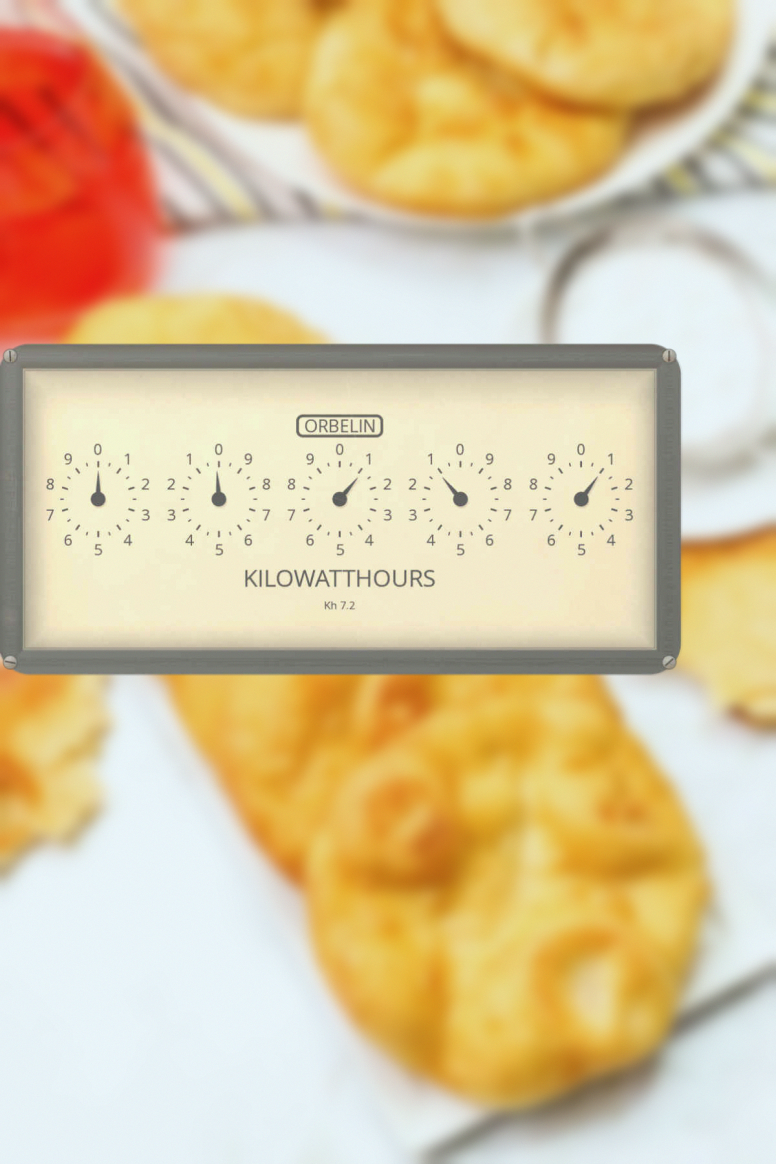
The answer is 111,kWh
